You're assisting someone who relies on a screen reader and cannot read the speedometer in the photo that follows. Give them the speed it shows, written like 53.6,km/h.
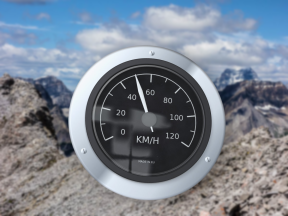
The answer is 50,km/h
